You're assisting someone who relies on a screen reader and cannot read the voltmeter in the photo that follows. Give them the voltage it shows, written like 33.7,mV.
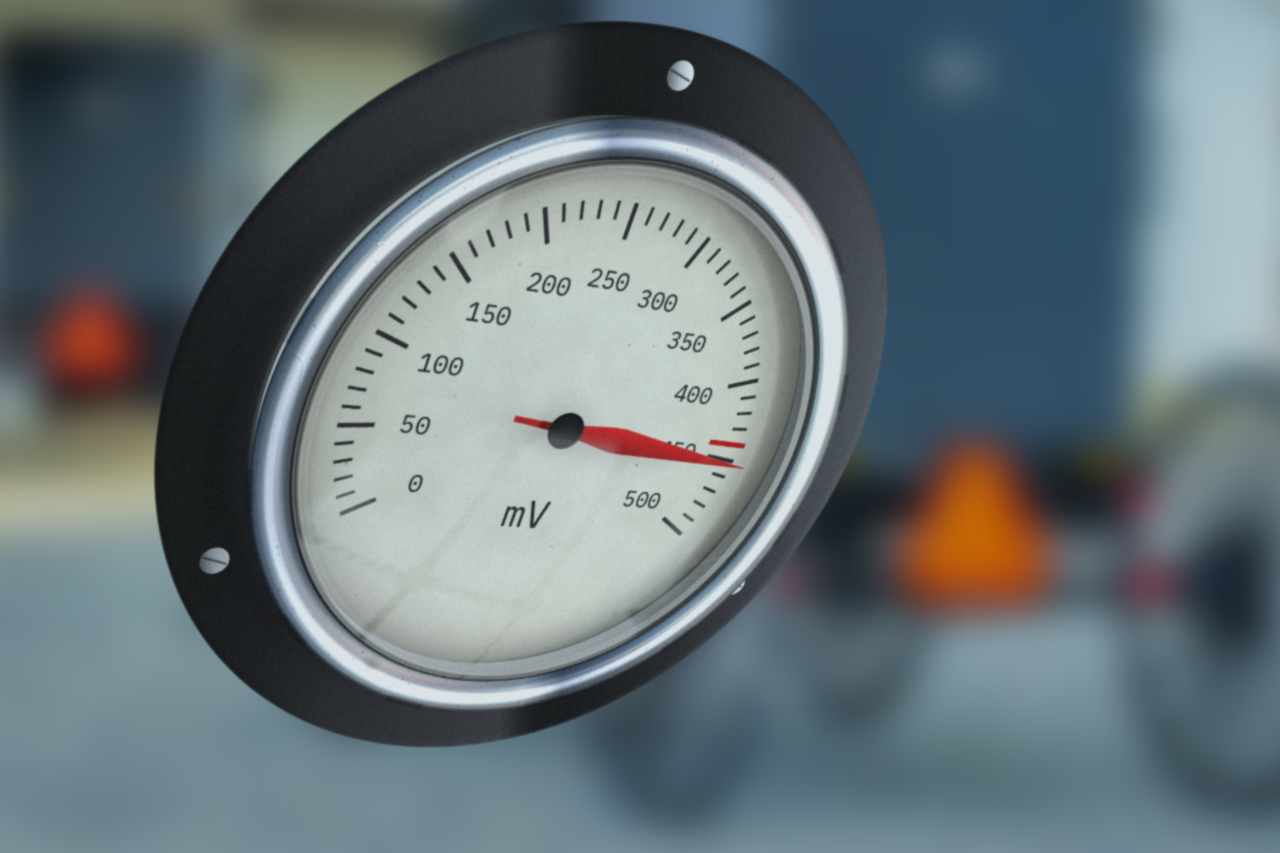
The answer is 450,mV
